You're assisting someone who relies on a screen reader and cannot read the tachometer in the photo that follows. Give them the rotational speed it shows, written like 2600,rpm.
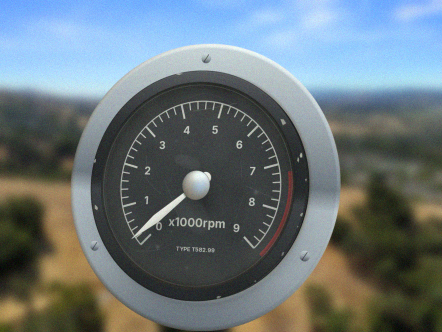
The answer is 200,rpm
